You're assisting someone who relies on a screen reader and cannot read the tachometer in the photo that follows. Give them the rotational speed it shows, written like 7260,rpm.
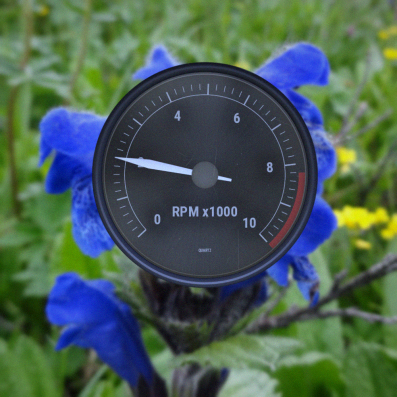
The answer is 2000,rpm
